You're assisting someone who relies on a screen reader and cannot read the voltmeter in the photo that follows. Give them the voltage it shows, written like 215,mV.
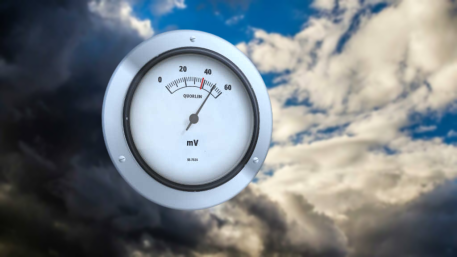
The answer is 50,mV
